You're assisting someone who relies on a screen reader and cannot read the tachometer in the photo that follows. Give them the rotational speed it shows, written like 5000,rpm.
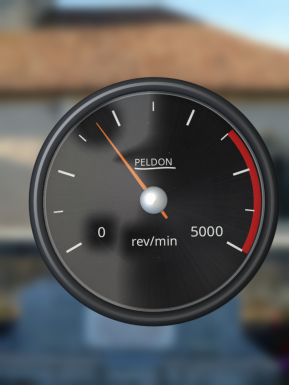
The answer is 1750,rpm
